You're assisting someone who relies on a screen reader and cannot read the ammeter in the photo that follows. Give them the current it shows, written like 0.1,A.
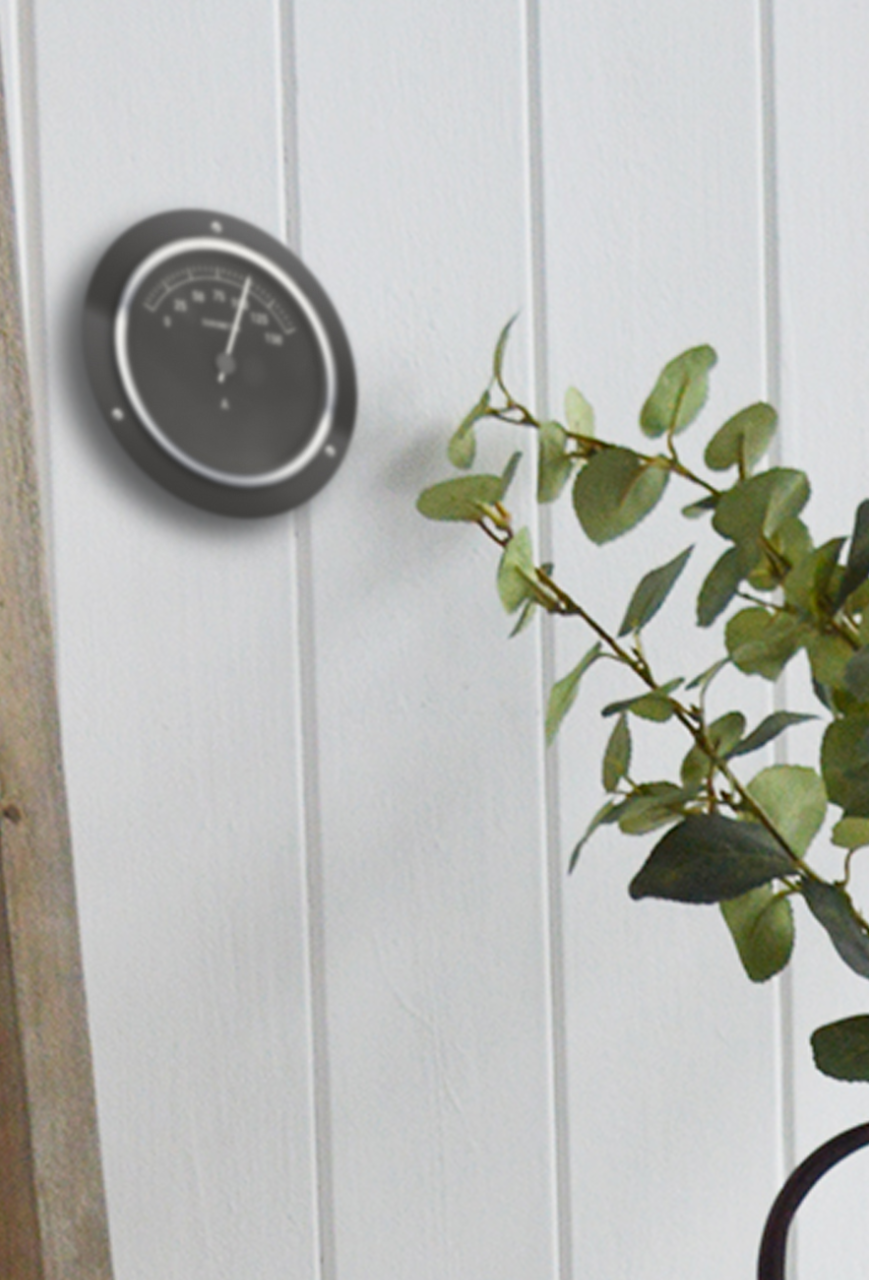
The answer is 100,A
